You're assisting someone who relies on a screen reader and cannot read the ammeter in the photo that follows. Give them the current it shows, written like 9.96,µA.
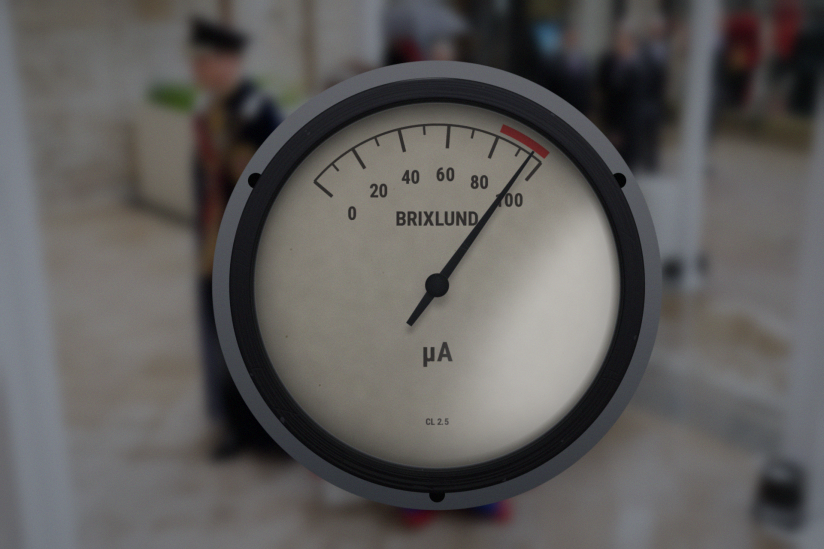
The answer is 95,µA
